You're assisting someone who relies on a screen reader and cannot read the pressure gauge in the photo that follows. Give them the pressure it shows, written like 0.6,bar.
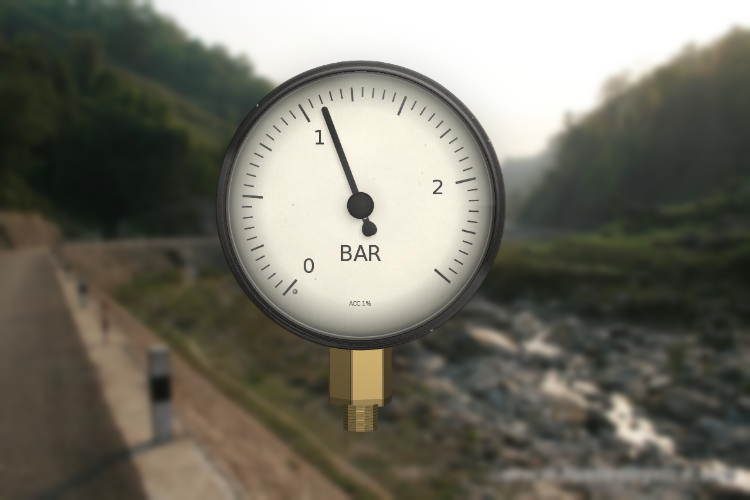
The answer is 1.1,bar
